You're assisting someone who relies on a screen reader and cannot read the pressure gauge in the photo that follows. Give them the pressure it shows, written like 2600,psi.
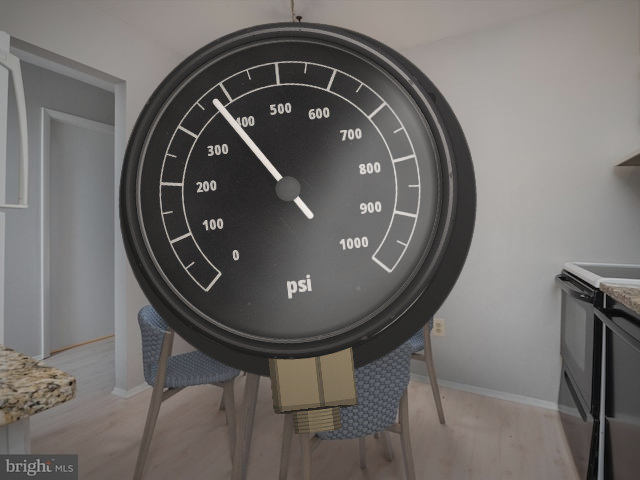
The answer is 375,psi
